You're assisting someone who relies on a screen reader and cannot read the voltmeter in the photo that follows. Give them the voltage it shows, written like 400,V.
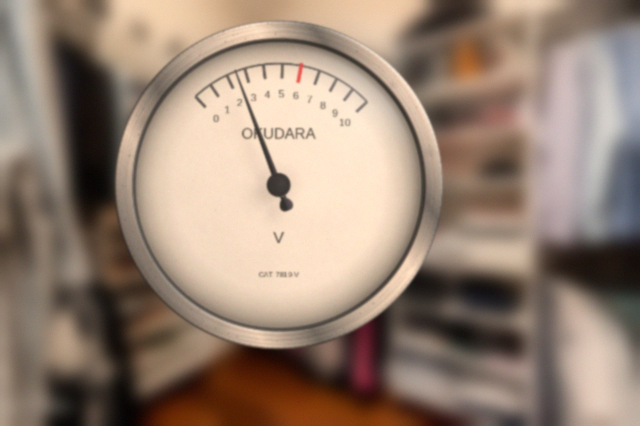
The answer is 2.5,V
